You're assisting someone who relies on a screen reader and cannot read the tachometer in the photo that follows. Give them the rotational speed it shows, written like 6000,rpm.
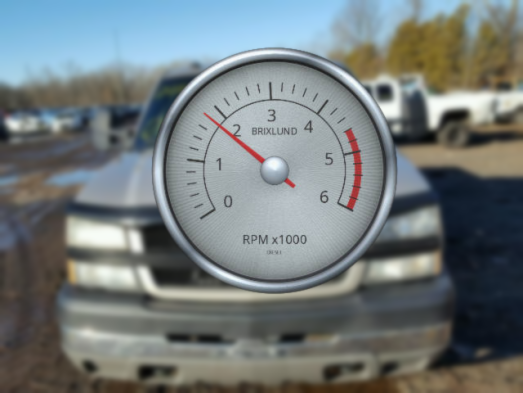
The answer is 1800,rpm
